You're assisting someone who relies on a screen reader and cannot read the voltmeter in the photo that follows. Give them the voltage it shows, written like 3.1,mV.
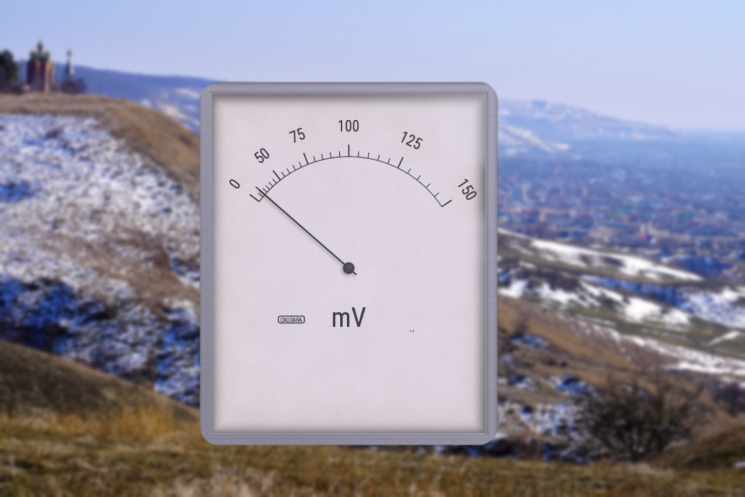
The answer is 25,mV
